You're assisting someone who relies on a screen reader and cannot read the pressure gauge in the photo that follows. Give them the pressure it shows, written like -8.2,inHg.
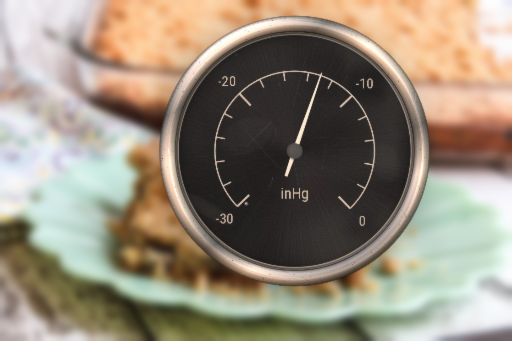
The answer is -13,inHg
